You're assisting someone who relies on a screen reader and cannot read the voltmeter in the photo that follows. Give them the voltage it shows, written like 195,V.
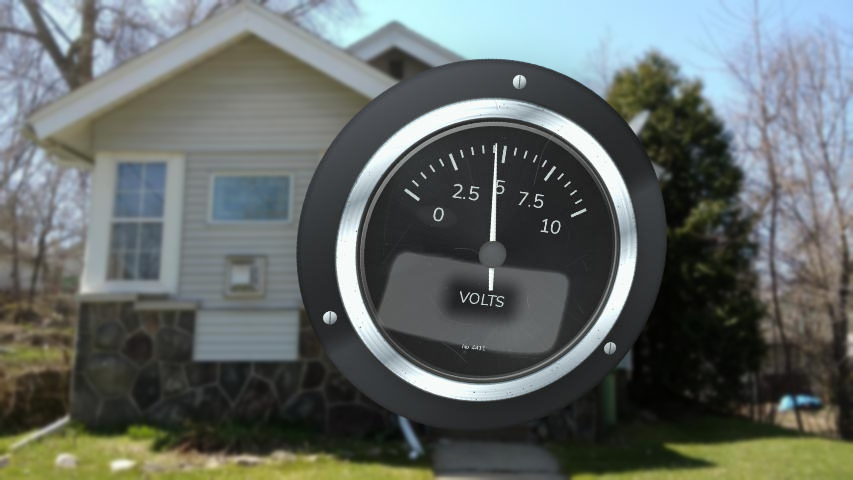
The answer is 4.5,V
